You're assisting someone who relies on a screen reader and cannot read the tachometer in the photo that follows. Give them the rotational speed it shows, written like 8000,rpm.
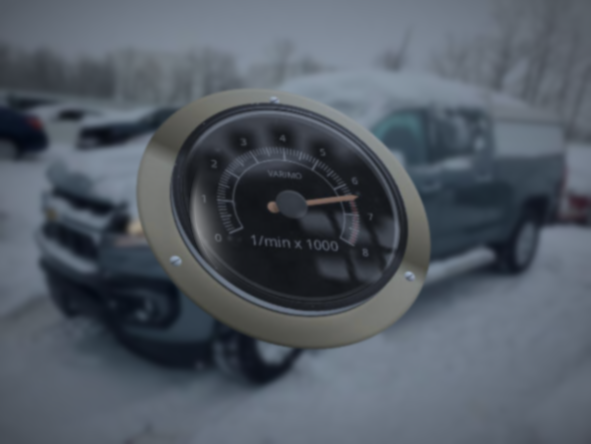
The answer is 6500,rpm
